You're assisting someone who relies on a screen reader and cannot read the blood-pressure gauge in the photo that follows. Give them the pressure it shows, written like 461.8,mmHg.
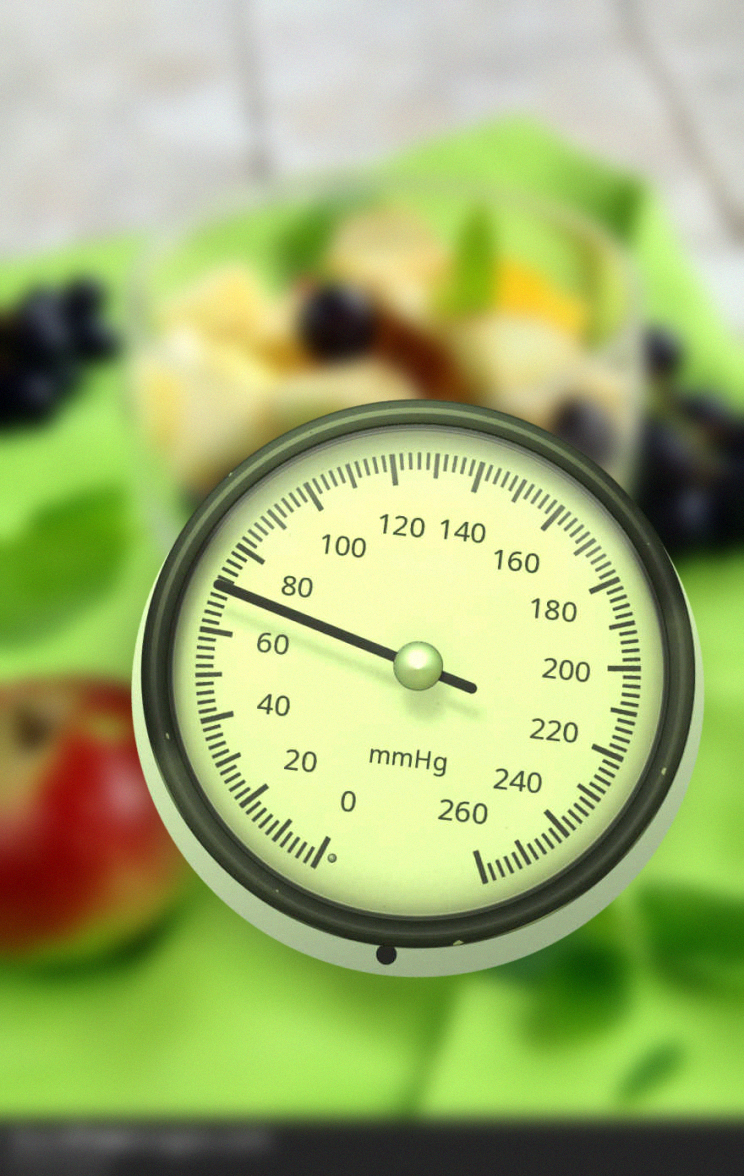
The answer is 70,mmHg
